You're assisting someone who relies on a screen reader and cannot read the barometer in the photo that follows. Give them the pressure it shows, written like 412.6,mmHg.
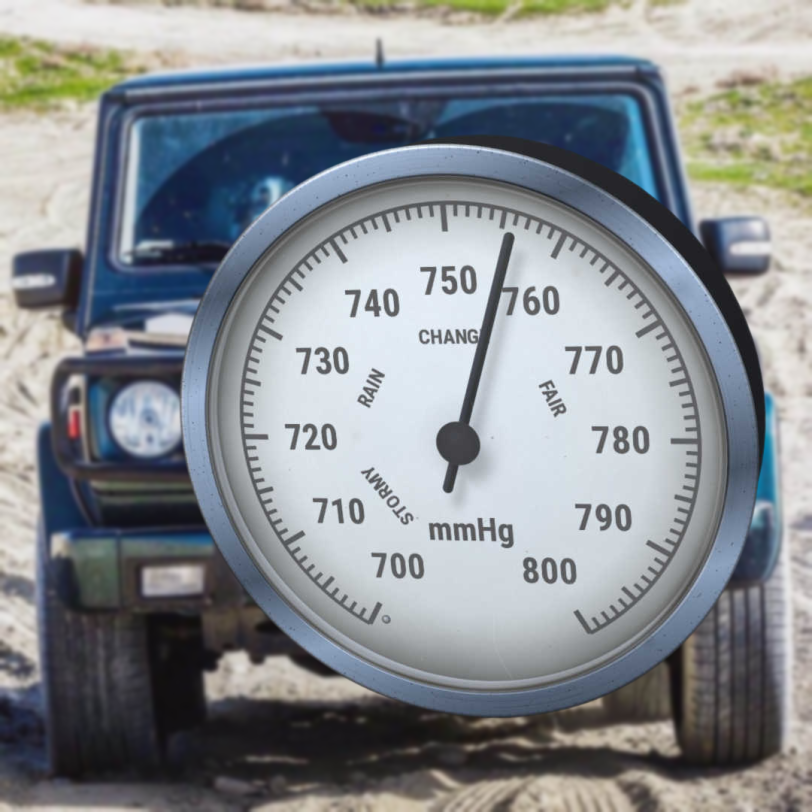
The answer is 756,mmHg
